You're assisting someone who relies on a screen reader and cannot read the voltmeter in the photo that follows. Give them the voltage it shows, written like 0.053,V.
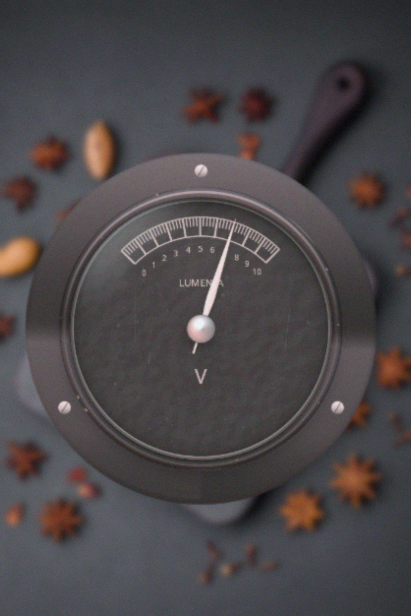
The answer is 7,V
